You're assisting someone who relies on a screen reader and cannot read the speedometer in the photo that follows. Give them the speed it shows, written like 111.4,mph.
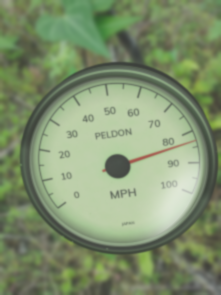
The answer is 82.5,mph
